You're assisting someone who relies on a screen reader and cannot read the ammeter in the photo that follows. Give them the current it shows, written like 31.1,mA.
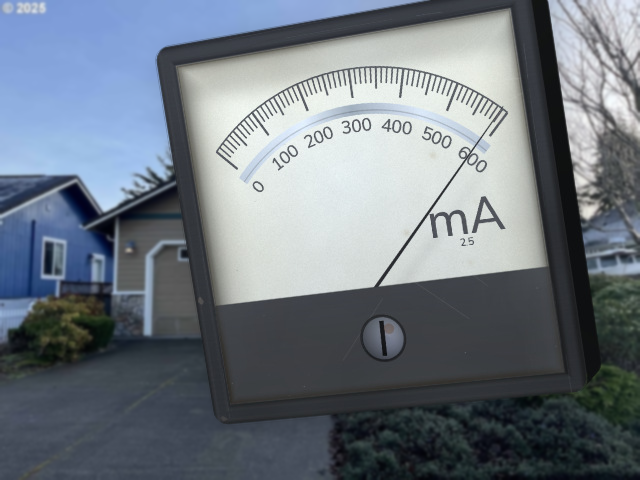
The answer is 590,mA
